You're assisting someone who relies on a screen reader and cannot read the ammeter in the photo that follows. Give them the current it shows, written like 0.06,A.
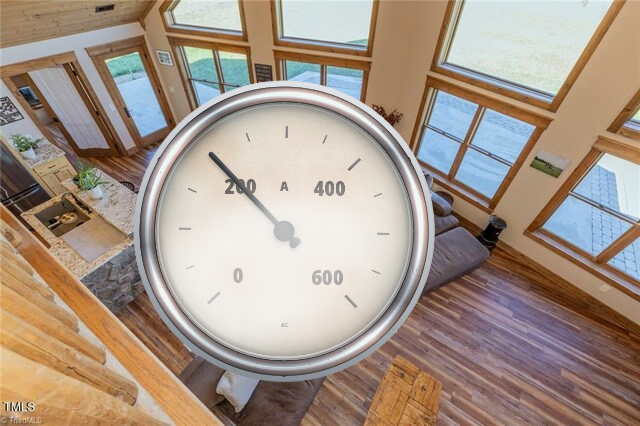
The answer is 200,A
